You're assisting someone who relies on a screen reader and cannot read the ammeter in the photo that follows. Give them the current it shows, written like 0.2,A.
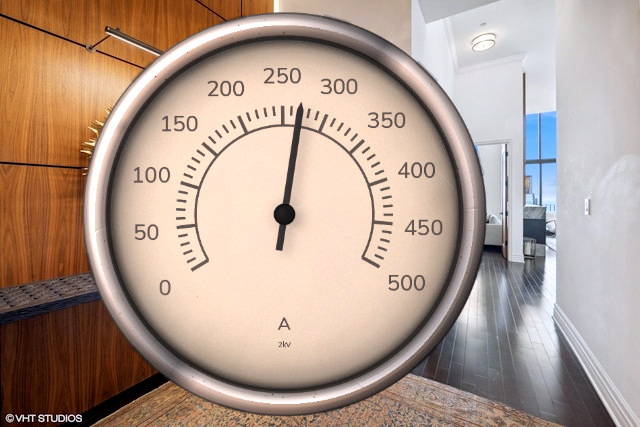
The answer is 270,A
